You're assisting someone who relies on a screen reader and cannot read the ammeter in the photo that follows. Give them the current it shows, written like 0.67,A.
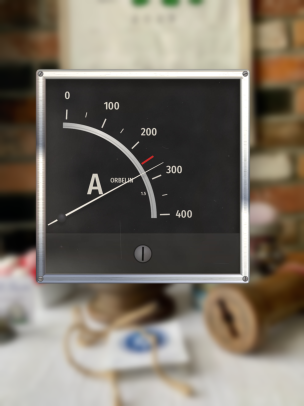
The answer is 275,A
